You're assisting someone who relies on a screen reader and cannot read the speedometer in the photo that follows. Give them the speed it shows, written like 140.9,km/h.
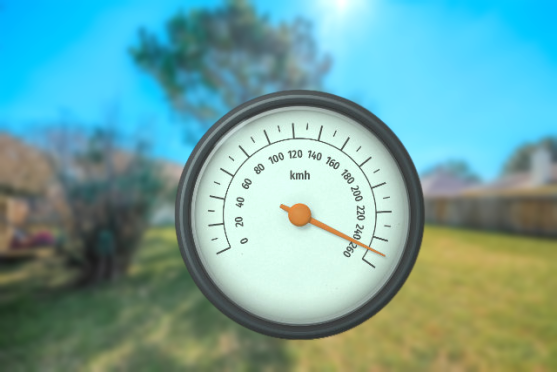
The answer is 250,km/h
